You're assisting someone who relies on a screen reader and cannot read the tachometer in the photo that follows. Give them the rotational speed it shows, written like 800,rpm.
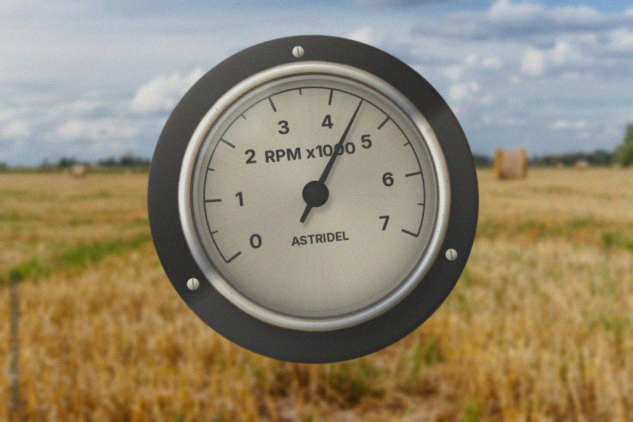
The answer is 4500,rpm
